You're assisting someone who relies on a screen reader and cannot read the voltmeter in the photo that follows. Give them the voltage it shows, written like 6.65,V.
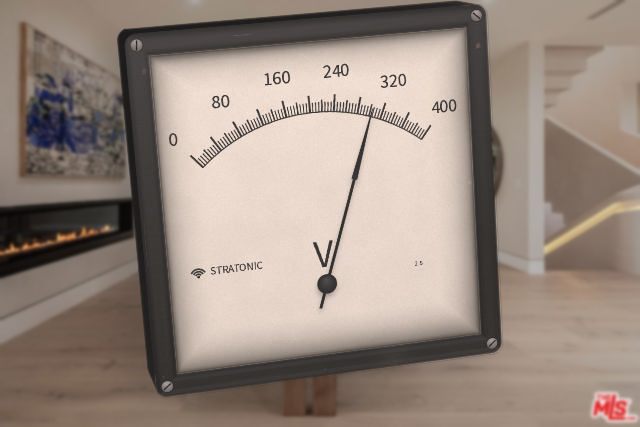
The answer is 300,V
